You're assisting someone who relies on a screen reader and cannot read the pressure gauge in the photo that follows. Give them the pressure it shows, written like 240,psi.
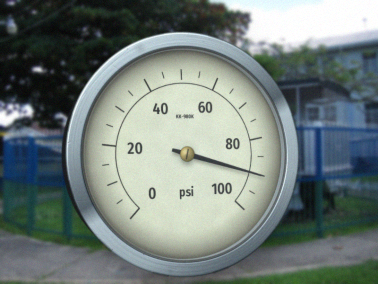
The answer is 90,psi
